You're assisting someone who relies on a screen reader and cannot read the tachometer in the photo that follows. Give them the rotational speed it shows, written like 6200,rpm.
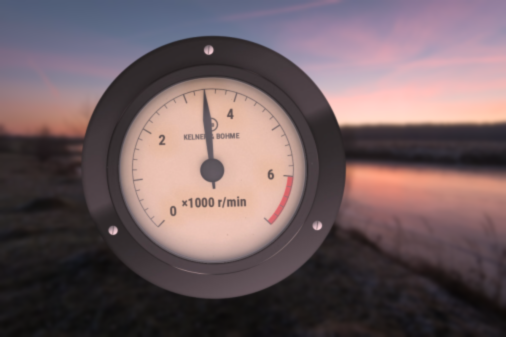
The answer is 3400,rpm
